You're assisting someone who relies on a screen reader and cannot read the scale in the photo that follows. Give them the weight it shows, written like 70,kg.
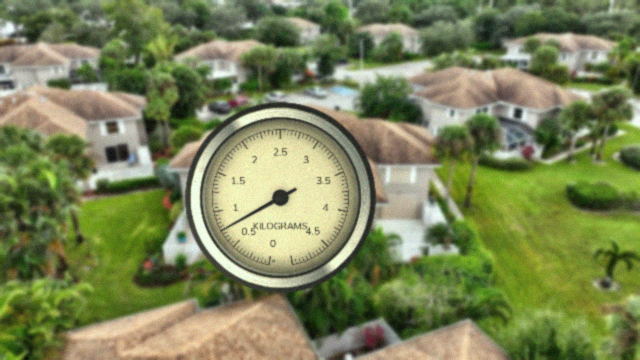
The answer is 0.75,kg
